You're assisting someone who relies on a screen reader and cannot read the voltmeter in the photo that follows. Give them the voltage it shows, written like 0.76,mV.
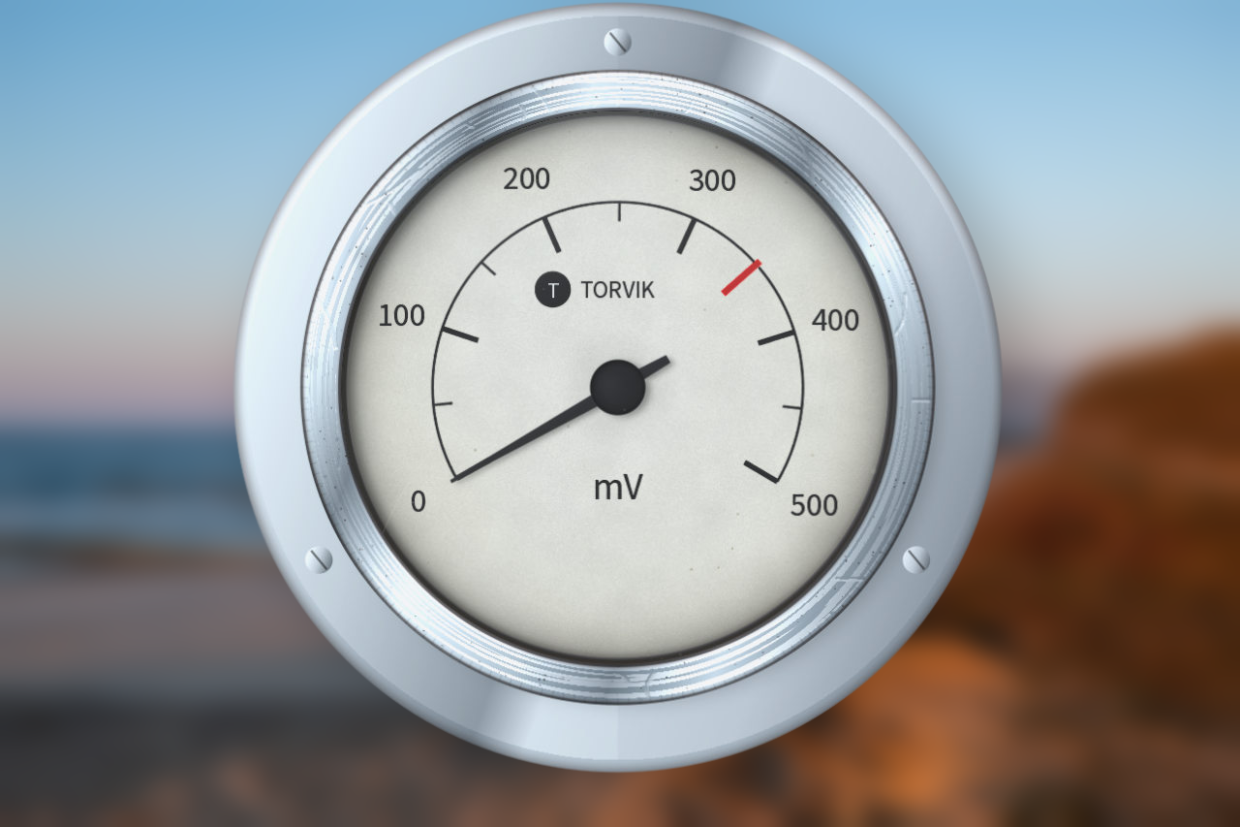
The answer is 0,mV
